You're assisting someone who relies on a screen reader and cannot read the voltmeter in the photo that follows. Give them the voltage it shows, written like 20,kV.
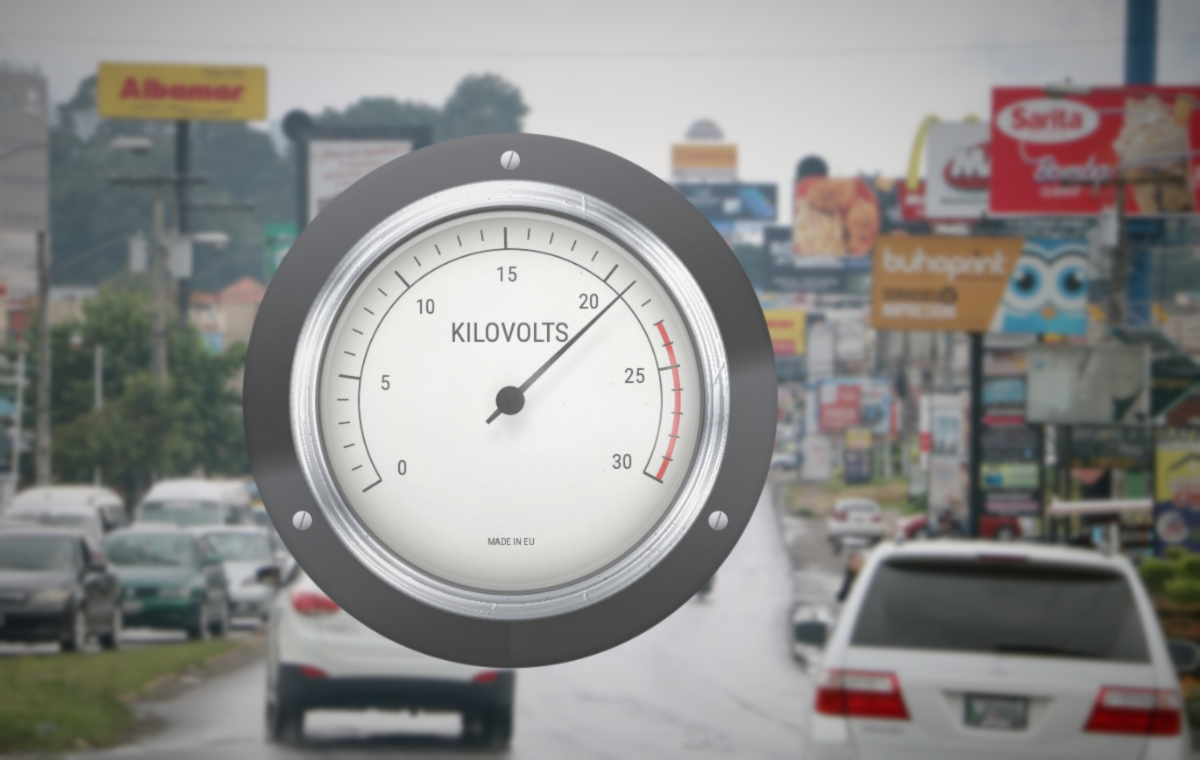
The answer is 21,kV
